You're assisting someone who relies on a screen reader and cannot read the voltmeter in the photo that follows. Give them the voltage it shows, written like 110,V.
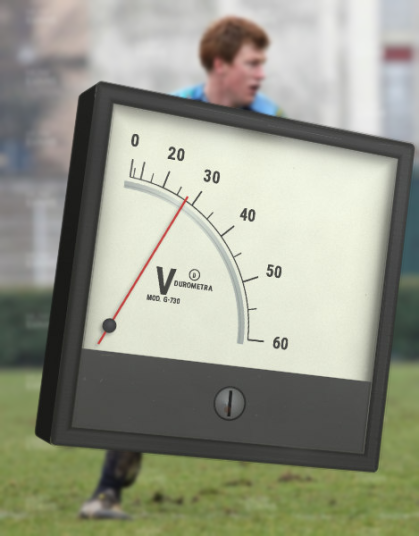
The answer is 27.5,V
